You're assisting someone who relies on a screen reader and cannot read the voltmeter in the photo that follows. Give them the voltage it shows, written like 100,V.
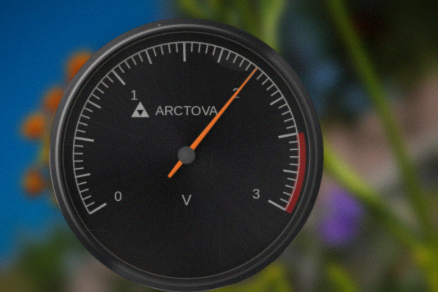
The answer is 2,V
